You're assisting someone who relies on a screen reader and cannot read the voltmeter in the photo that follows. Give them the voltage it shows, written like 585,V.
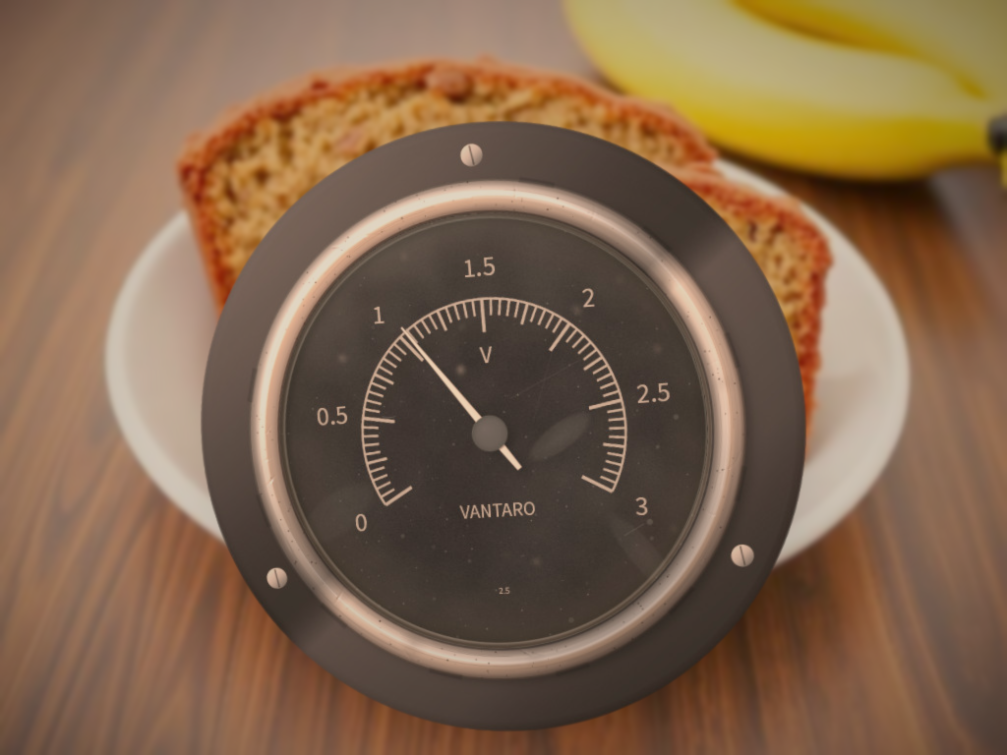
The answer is 1.05,V
